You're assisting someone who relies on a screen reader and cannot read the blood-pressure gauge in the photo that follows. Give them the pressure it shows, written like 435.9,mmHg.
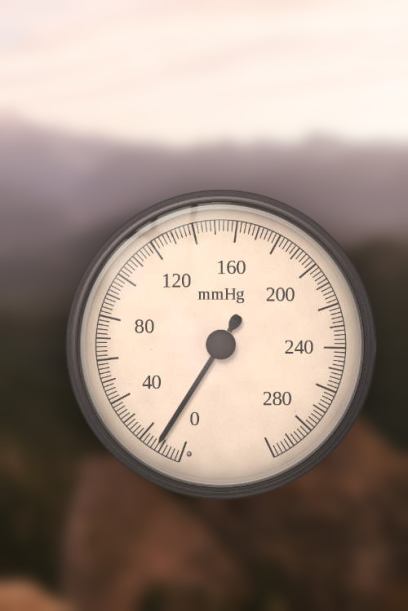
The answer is 12,mmHg
